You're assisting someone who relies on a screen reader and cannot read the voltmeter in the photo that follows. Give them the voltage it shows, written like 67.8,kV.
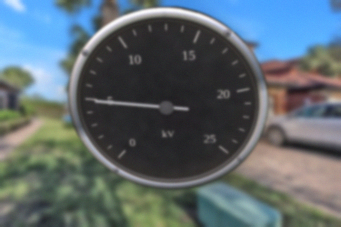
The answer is 5,kV
